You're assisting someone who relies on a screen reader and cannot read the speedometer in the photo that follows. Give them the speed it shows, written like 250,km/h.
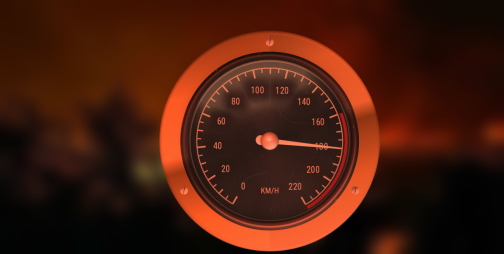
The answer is 180,km/h
